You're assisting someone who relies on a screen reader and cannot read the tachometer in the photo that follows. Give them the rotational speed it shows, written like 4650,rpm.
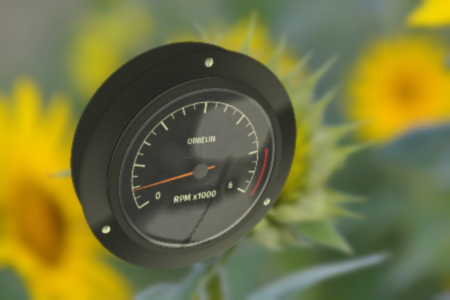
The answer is 500,rpm
